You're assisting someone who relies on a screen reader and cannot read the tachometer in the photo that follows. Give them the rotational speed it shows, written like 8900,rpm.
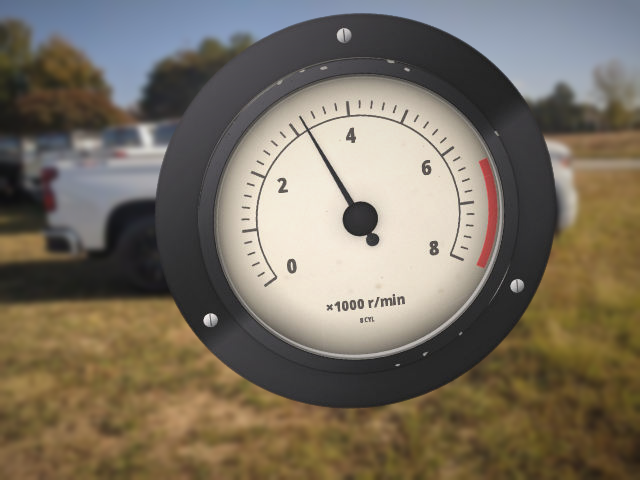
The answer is 3200,rpm
